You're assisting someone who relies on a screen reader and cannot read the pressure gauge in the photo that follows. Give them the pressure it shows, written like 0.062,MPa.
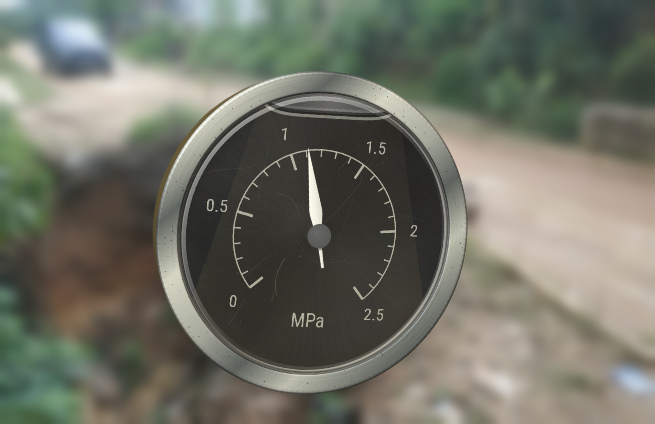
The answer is 1.1,MPa
